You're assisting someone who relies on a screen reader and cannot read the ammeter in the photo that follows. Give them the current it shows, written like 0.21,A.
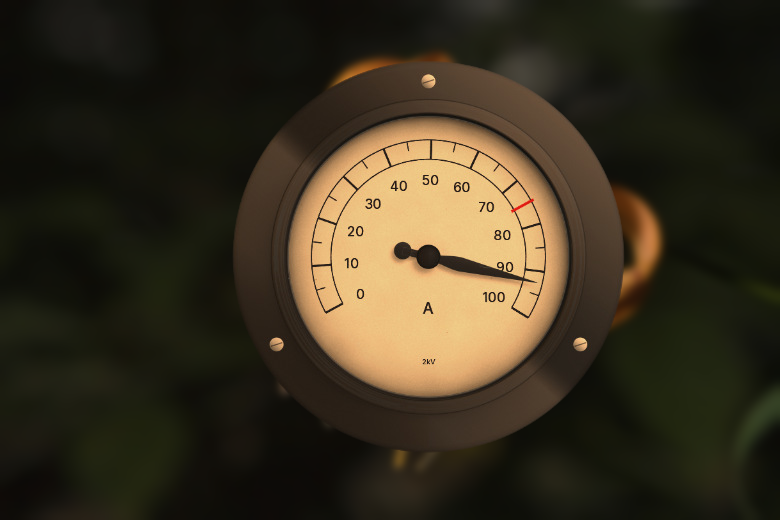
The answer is 92.5,A
